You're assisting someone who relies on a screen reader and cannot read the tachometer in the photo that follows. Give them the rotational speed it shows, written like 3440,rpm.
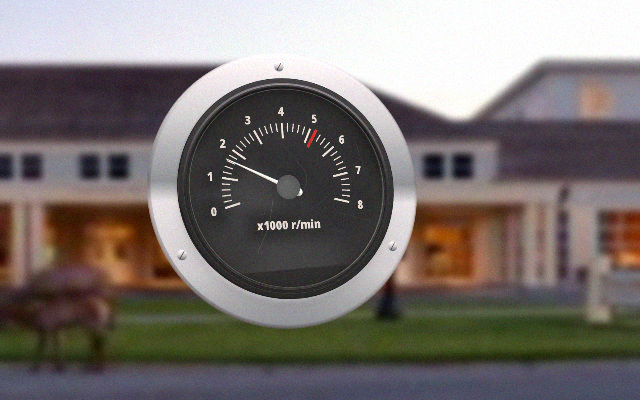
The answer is 1600,rpm
